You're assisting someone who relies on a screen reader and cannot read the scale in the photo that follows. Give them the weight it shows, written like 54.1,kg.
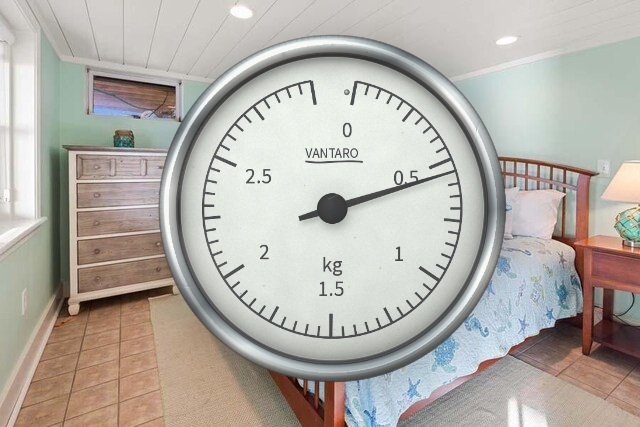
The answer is 0.55,kg
